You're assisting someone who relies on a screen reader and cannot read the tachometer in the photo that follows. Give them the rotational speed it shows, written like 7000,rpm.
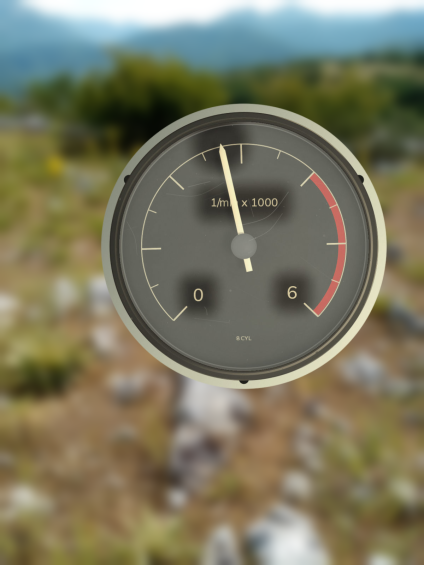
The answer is 2750,rpm
